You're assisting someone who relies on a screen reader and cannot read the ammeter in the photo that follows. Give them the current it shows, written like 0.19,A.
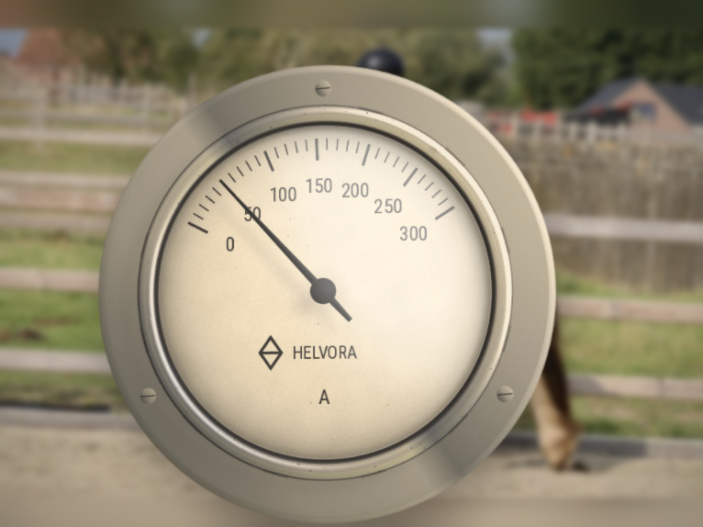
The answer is 50,A
